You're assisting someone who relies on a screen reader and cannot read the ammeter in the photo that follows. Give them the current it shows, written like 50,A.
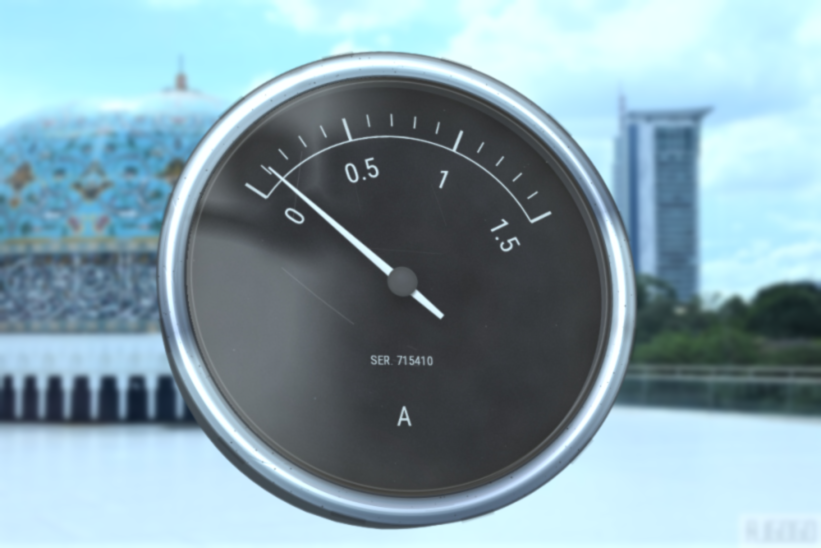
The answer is 0.1,A
